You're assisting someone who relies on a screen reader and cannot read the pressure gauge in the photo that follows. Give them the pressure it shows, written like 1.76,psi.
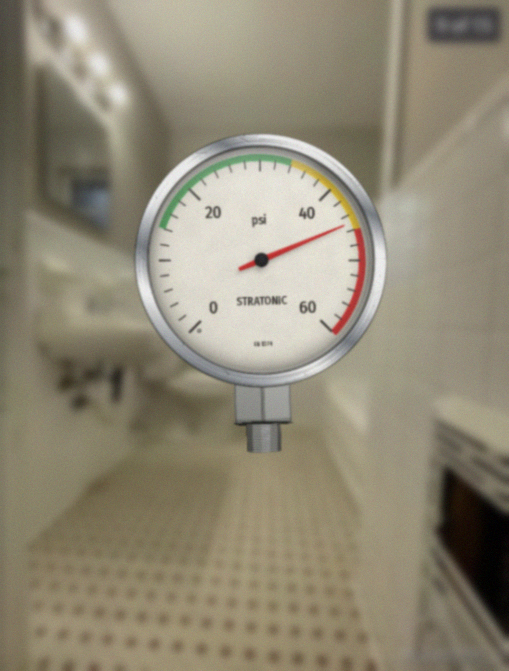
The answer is 45,psi
